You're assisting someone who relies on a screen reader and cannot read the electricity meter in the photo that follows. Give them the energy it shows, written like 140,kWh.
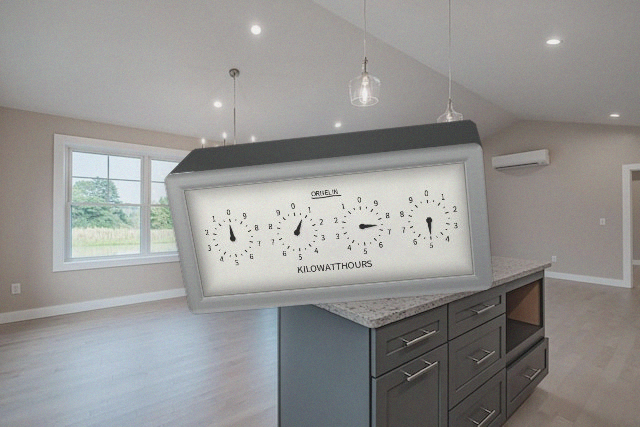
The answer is 75,kWh
